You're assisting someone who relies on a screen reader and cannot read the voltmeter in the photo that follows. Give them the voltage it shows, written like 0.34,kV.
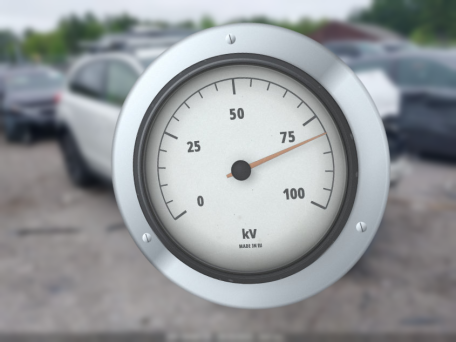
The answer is 80,kV
